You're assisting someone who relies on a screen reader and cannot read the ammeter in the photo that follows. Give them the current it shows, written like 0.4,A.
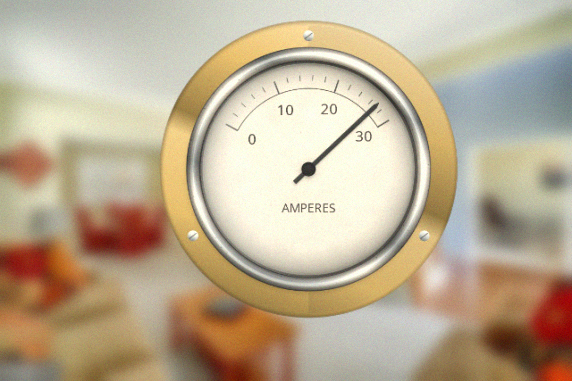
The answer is 27,A
